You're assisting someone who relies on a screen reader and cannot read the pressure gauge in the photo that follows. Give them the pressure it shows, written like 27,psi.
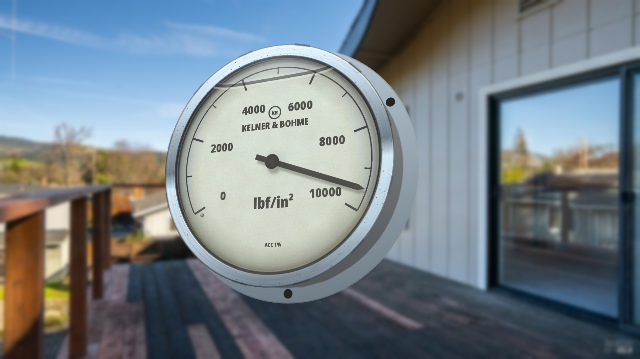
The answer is 9500,psi
